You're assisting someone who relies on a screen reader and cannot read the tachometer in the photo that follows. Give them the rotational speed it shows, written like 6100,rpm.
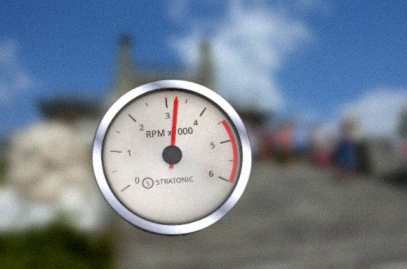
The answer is 3250,rpm
